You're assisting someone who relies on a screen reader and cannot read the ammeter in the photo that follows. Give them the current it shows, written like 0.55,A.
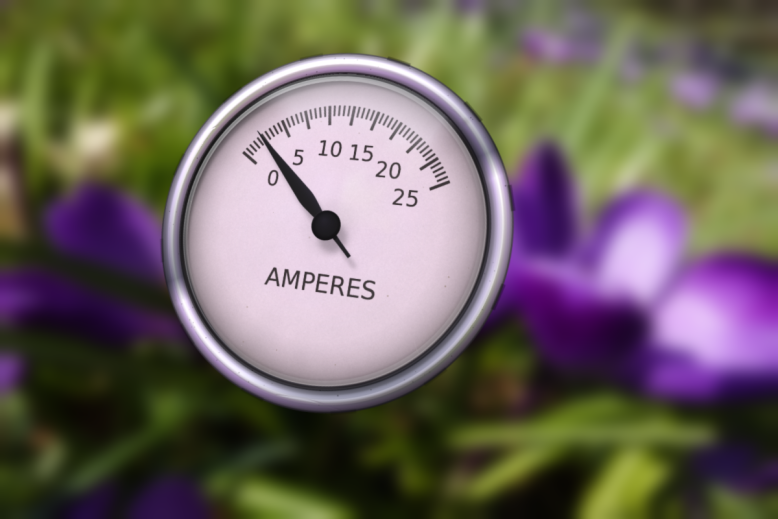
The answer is 2.5,A
